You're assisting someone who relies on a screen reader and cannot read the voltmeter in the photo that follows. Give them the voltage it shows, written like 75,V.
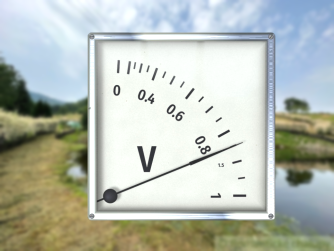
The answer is 0.85,V
